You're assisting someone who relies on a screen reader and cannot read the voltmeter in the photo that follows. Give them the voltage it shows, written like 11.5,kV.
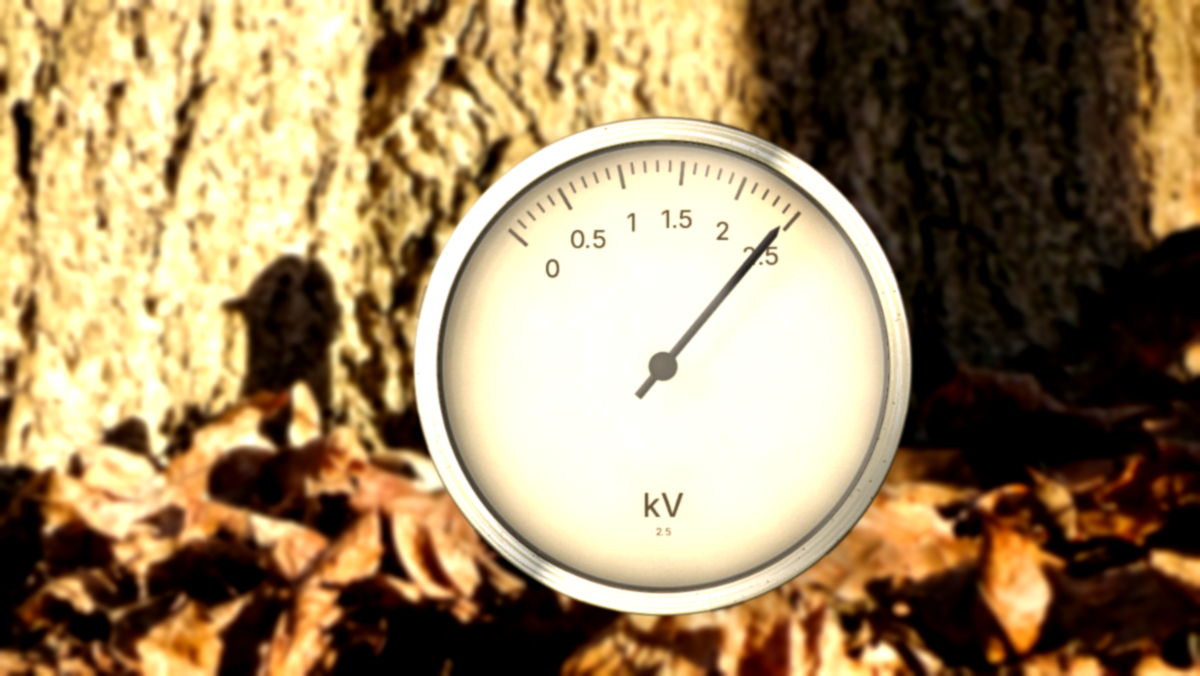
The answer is 2.45,kV
